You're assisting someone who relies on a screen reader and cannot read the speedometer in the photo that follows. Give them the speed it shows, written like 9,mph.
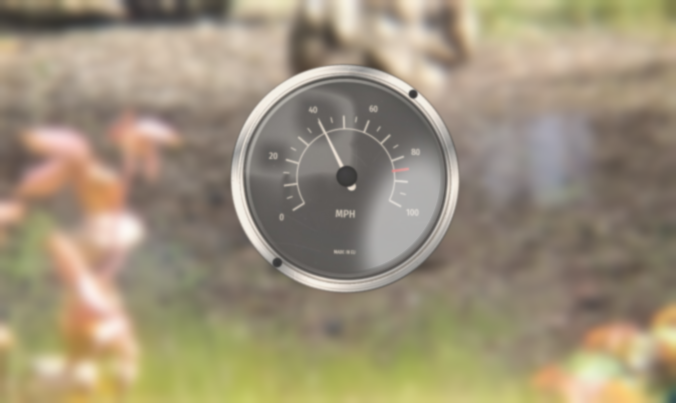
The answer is 40,mph
